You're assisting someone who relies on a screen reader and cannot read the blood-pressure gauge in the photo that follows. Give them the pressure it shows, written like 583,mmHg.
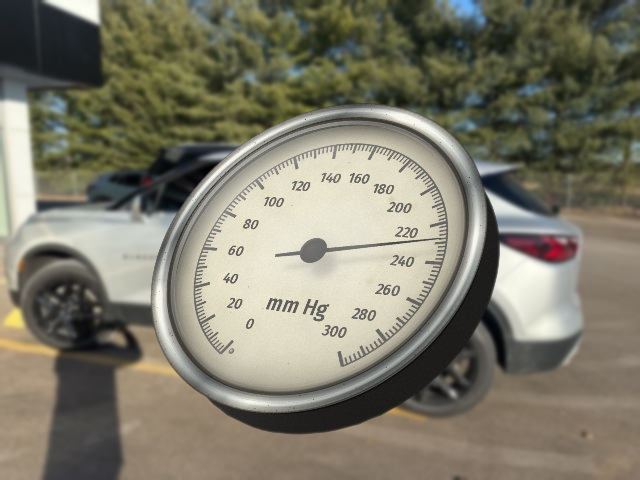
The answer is 230,mmHg
